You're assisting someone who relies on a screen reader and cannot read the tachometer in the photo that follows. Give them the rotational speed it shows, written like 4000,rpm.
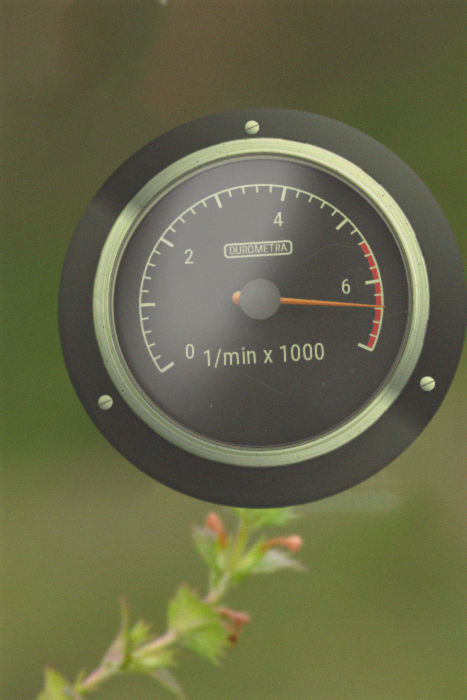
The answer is 6400,rpm
